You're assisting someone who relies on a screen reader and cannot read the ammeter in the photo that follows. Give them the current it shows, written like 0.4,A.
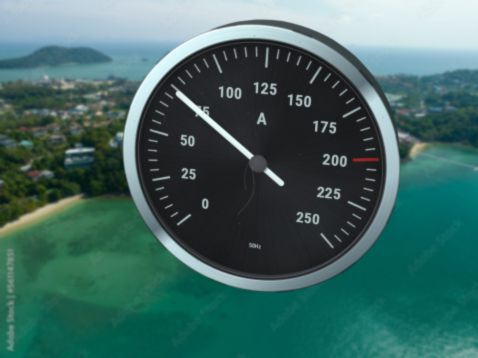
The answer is 75,A
